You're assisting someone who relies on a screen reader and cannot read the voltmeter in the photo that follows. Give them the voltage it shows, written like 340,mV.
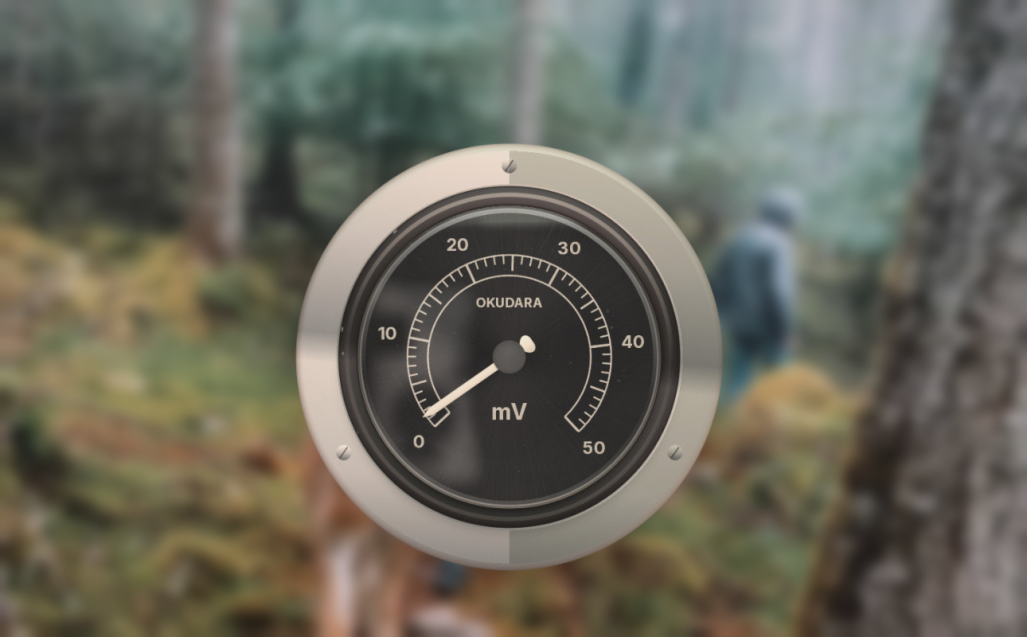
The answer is 1.5,mV
